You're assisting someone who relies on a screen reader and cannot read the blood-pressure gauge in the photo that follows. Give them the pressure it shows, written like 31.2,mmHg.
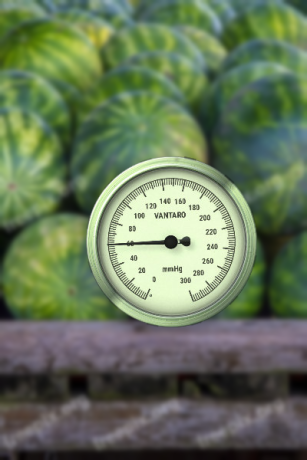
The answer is 60,mmHg
